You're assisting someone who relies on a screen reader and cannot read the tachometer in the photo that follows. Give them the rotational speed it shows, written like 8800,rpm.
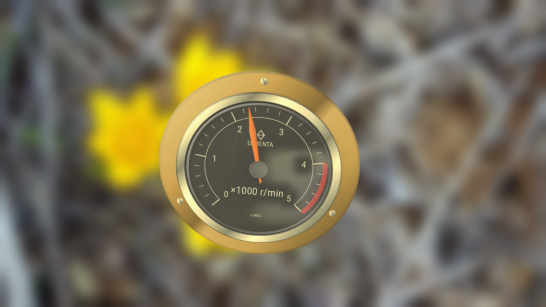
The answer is 2300,rpm
